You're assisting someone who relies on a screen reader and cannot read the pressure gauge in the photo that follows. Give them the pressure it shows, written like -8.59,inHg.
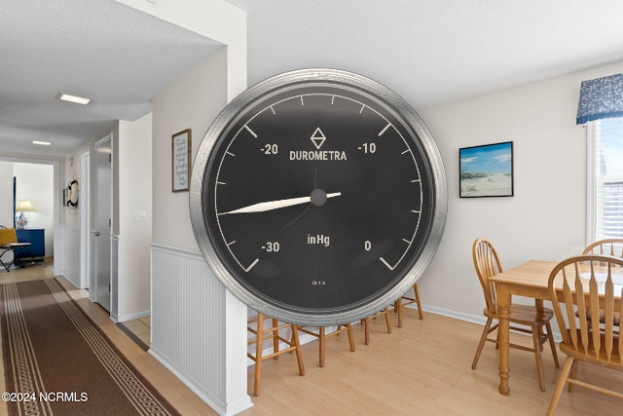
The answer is -26,inHg
